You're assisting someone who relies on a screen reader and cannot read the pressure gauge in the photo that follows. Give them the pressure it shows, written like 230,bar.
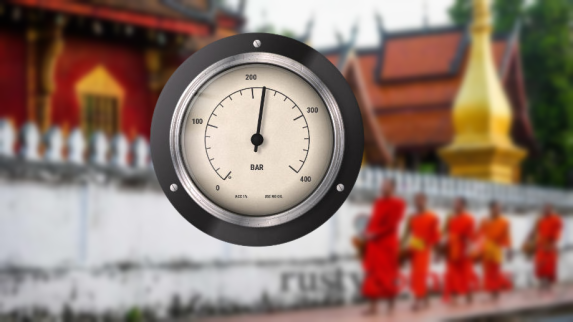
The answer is 220,bar
